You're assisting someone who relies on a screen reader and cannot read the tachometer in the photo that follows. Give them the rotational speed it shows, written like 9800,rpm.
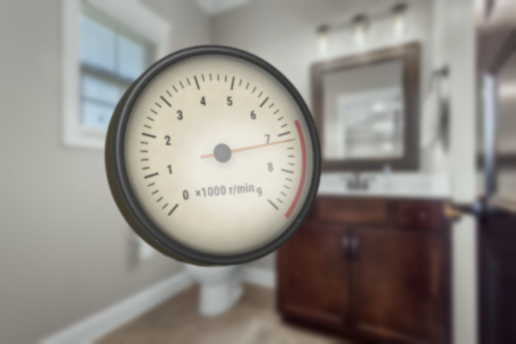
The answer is 7200,rpm
